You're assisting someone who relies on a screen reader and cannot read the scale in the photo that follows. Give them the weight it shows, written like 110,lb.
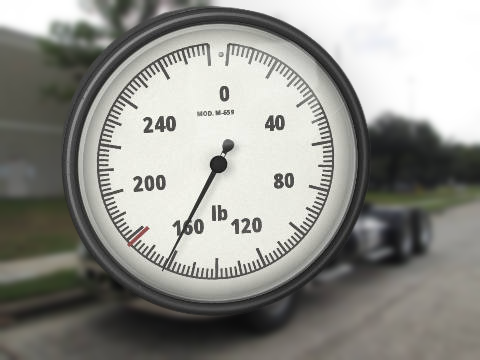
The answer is 162,lb
